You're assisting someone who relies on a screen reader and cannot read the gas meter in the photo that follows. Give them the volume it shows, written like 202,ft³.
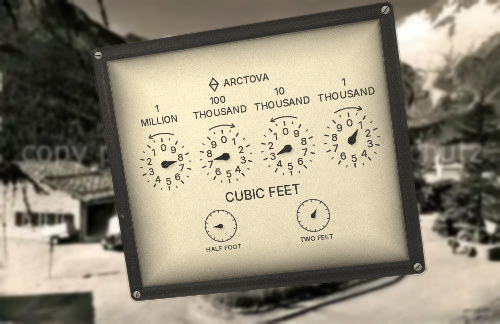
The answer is 773100,ft³
